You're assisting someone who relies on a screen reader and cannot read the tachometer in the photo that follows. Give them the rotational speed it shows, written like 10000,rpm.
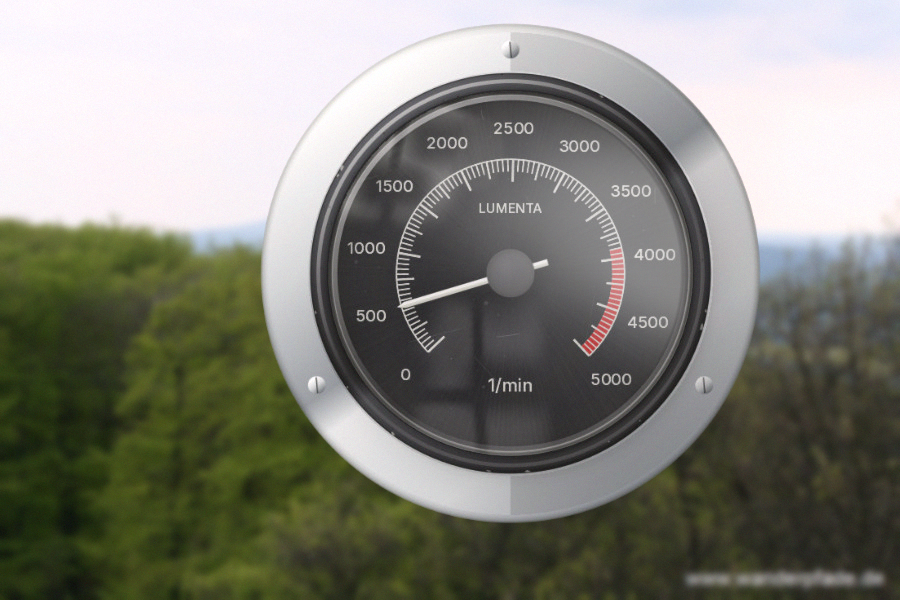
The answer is 500,rpm
